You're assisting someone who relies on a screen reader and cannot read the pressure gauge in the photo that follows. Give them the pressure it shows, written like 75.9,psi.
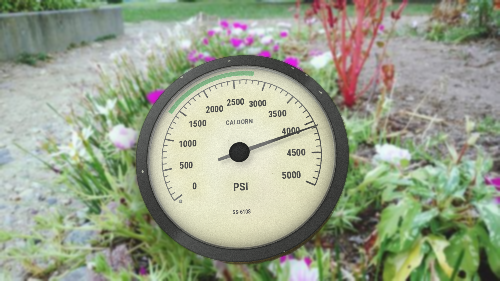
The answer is 4100,psi
